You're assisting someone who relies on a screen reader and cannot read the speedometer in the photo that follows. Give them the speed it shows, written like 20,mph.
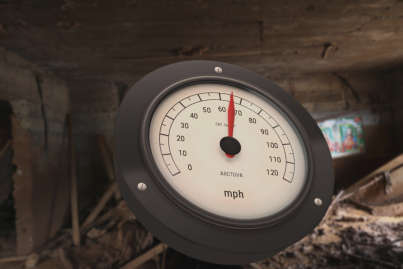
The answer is 65,mph
